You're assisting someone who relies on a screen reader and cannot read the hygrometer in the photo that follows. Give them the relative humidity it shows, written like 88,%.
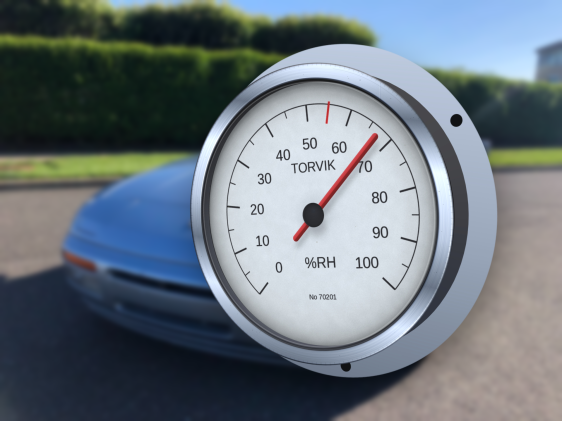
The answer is 67.5,%
